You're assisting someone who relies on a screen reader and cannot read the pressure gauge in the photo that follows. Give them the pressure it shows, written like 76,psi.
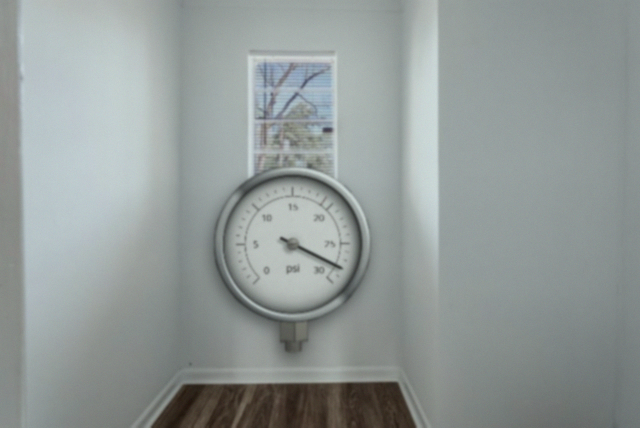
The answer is 28,psi
